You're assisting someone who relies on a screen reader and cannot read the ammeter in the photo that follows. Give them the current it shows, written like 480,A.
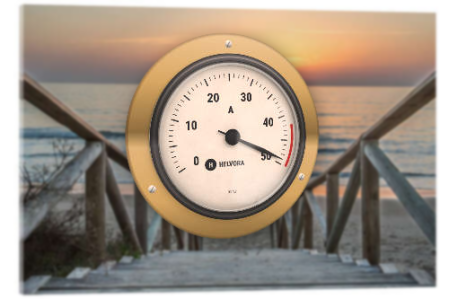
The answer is 49,A
